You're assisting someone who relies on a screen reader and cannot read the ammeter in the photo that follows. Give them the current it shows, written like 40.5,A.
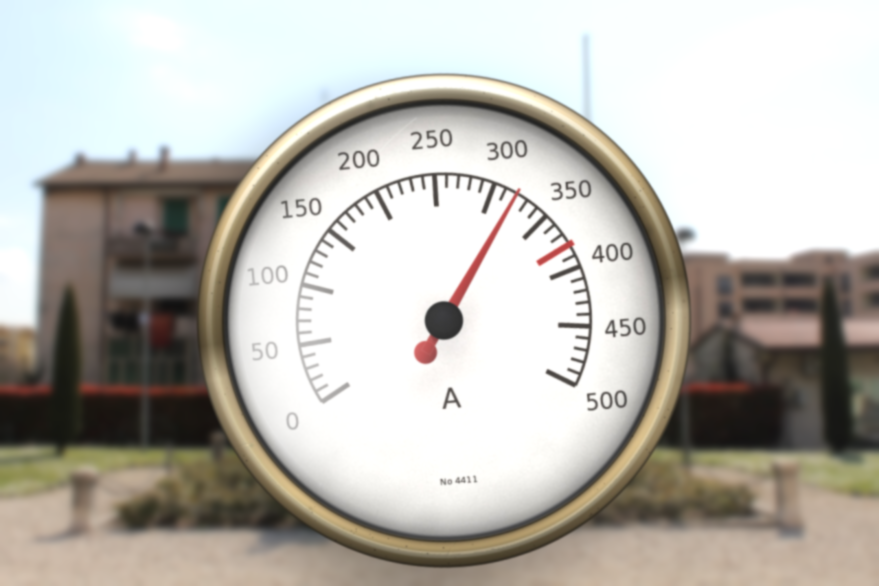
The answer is 320,A
